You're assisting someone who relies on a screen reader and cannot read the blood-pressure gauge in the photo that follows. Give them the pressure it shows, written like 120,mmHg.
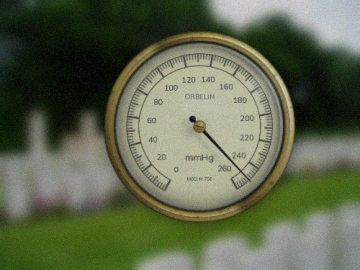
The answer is 250,mmHg
